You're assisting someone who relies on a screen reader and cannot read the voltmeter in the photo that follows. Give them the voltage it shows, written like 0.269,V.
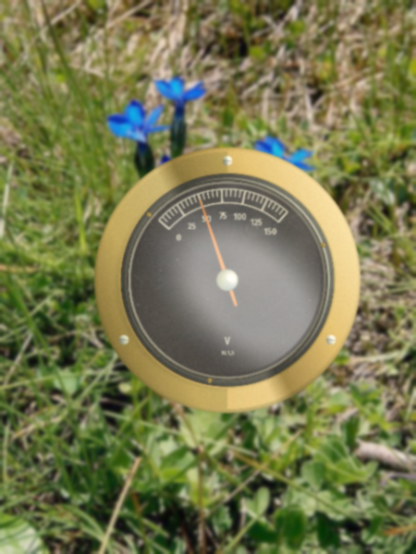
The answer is 50,V
